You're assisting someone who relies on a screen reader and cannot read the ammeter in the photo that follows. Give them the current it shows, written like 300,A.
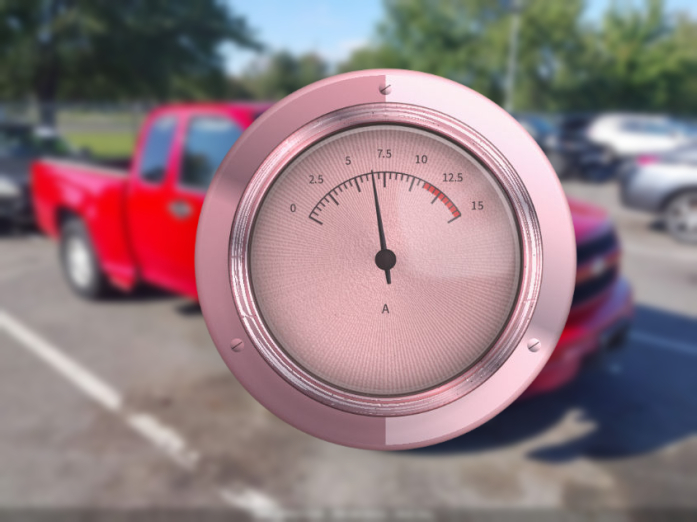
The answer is 6.5,A
